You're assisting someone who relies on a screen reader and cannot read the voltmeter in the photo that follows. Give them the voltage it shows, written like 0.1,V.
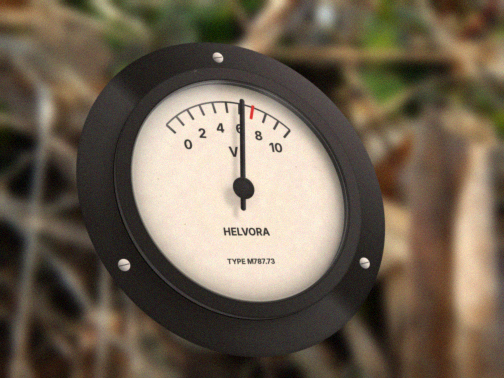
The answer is 6,V
